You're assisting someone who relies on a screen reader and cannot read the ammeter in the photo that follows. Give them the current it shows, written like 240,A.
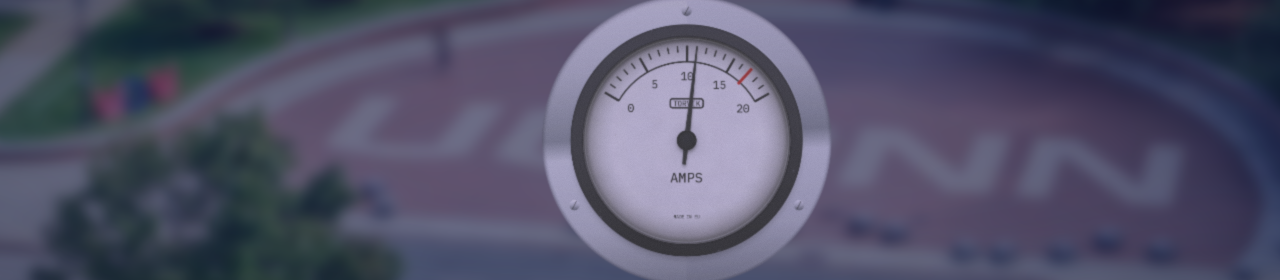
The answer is 11,A
